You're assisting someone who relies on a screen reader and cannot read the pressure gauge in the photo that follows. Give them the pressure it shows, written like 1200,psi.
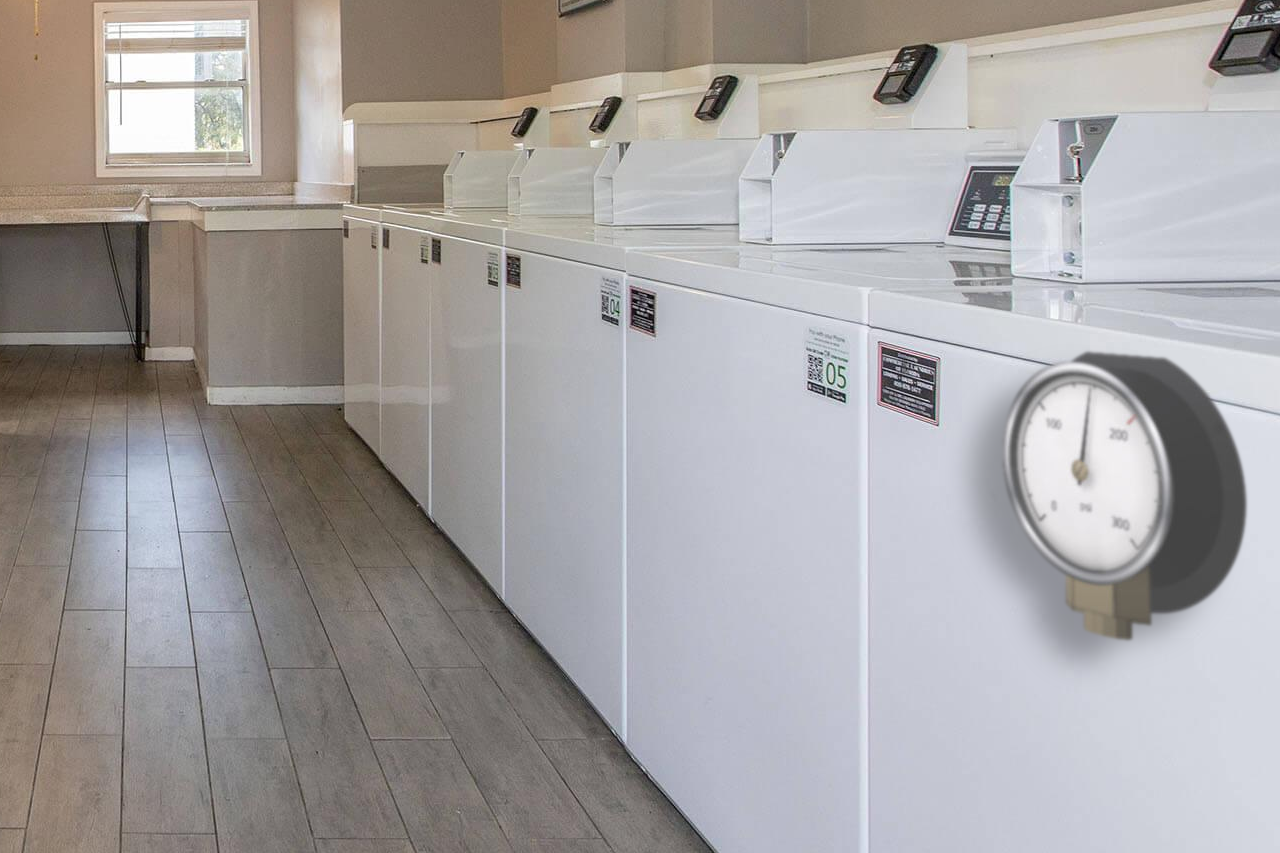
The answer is 160,psi
